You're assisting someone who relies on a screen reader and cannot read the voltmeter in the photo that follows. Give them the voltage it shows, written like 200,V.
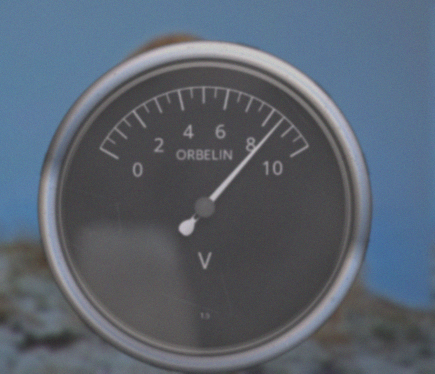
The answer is 8.5,V
